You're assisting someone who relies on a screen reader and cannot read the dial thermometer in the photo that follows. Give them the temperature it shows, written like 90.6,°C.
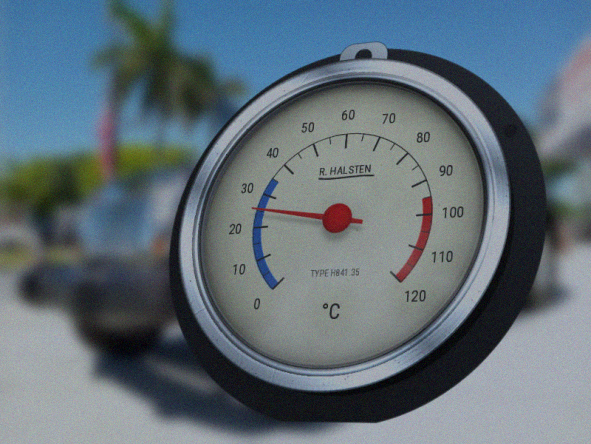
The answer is 25,°C
